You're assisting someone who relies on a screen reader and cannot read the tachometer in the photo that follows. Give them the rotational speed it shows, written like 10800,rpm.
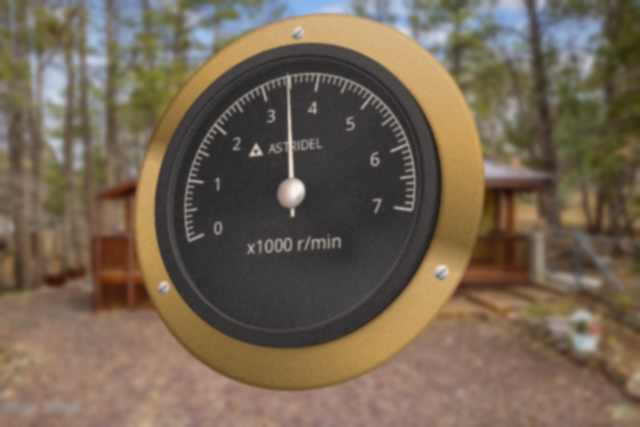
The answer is 3500,rpm
